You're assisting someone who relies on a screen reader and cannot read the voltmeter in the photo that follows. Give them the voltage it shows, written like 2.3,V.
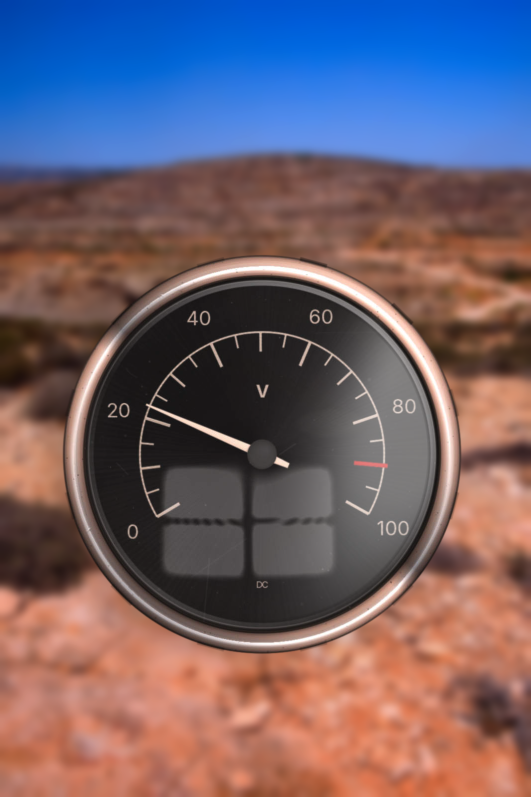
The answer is 22.5,V
